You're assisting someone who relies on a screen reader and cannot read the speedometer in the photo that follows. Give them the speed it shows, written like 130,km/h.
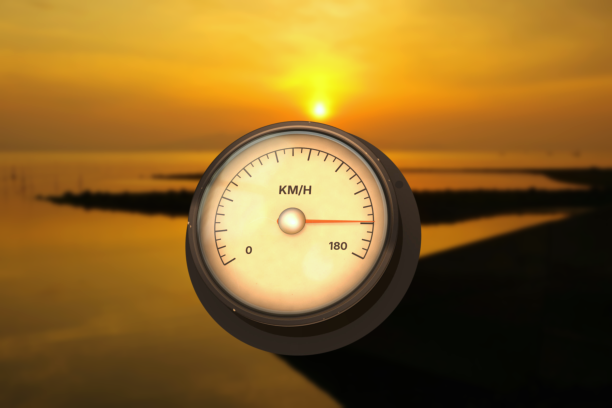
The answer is 160,km/h
